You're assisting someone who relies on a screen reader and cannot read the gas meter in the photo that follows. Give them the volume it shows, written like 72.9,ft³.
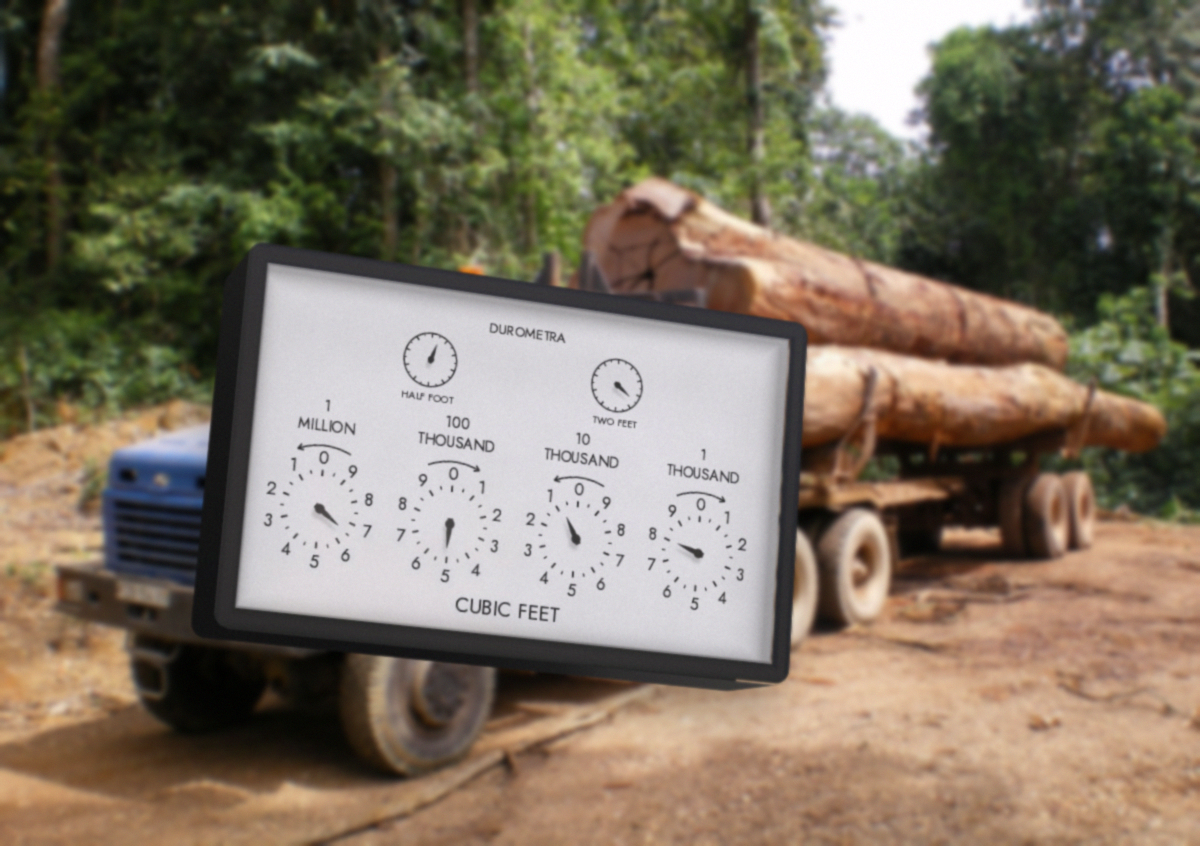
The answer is 650800,ft³
